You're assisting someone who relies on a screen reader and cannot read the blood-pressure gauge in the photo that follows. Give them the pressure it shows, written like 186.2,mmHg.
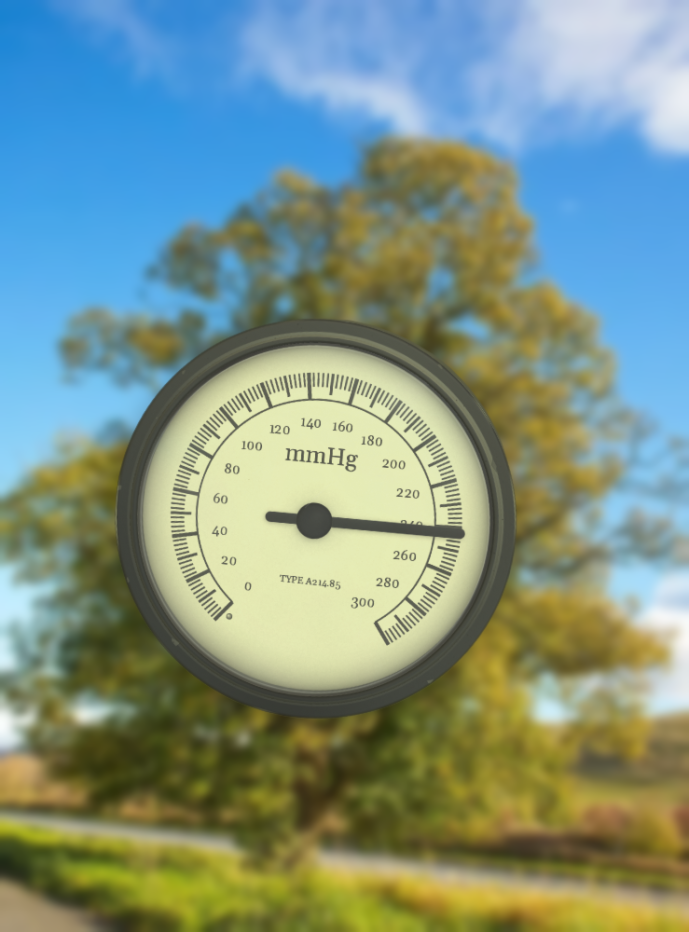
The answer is 242,mmHg
